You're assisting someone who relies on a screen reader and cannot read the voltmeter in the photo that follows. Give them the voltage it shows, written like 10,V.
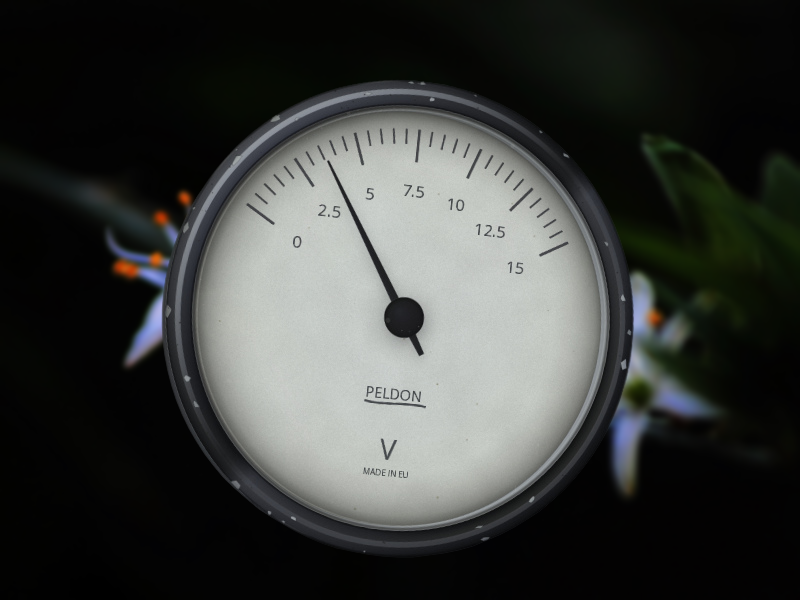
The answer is 3.5,V
